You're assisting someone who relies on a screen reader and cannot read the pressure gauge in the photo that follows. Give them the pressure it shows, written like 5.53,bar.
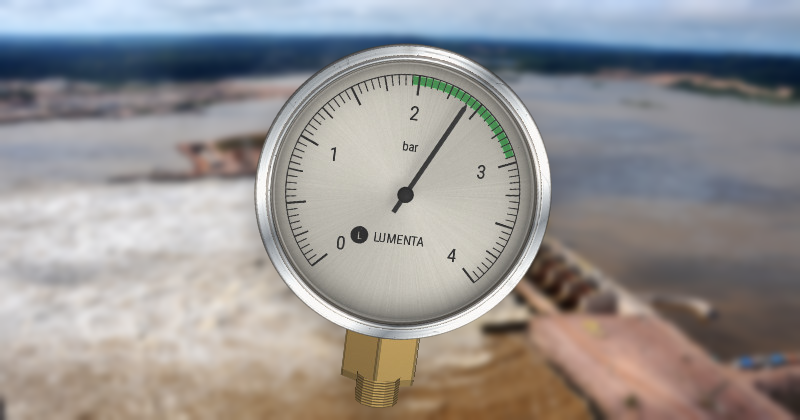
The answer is 2.4,bar
